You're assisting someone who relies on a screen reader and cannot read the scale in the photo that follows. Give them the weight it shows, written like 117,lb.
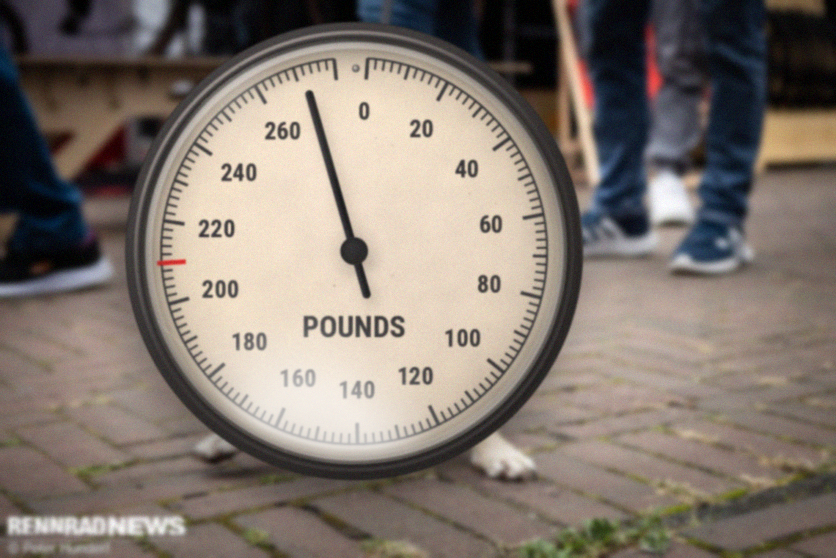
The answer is 272,lb
